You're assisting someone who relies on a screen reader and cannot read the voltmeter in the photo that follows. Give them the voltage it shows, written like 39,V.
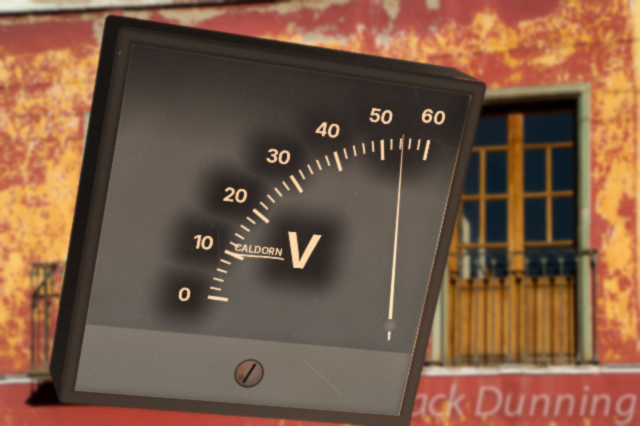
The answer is 54,V
